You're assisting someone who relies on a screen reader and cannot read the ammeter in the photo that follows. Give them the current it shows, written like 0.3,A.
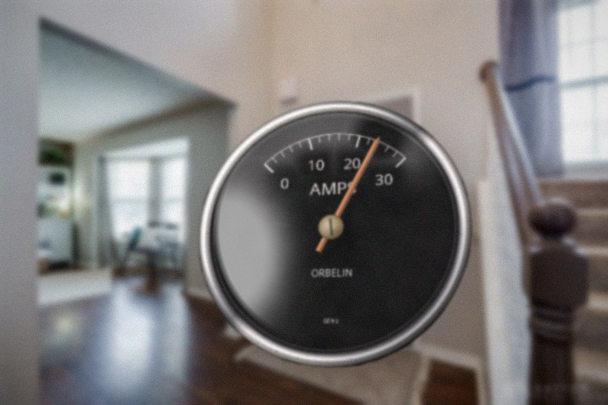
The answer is 24,A
